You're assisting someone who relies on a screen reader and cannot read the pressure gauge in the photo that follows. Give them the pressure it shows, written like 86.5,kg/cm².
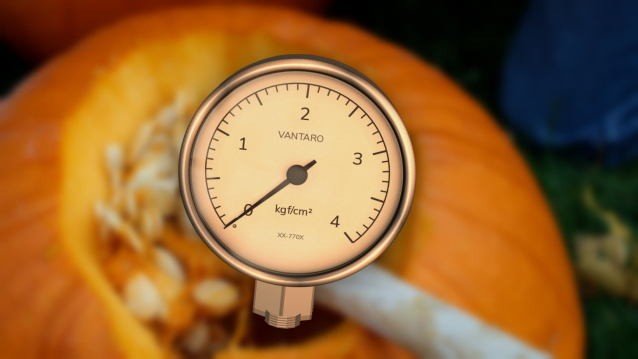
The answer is 0,kg/cm²
